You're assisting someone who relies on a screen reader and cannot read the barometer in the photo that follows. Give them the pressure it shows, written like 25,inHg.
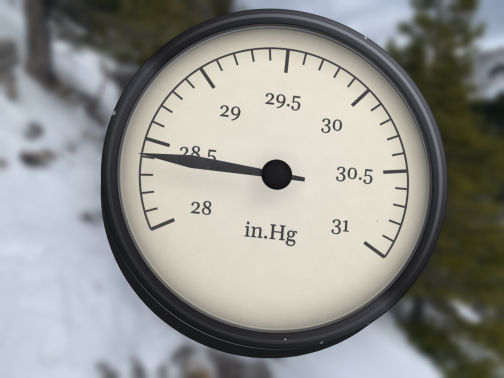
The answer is 28.4,inHg
